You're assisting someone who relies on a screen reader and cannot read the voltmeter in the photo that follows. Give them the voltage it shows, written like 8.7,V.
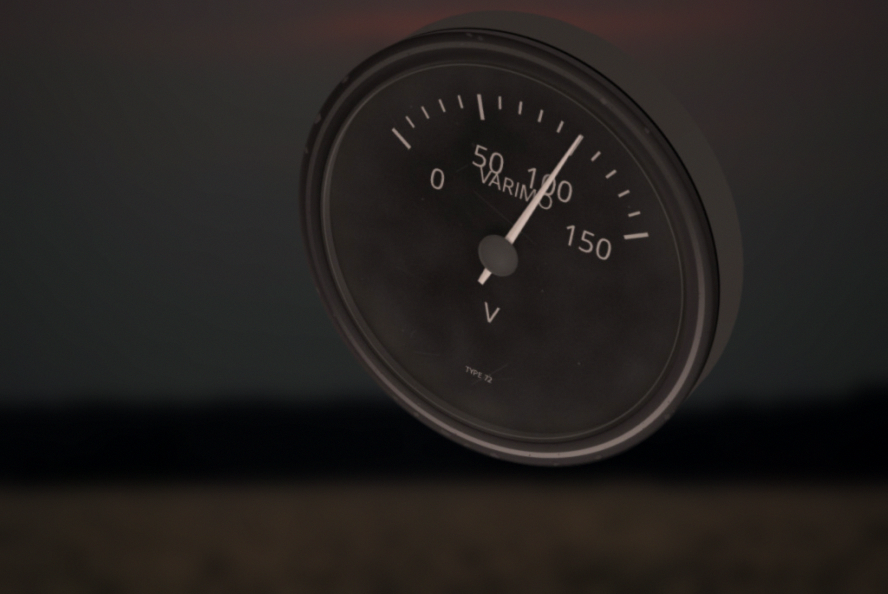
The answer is 100,V
